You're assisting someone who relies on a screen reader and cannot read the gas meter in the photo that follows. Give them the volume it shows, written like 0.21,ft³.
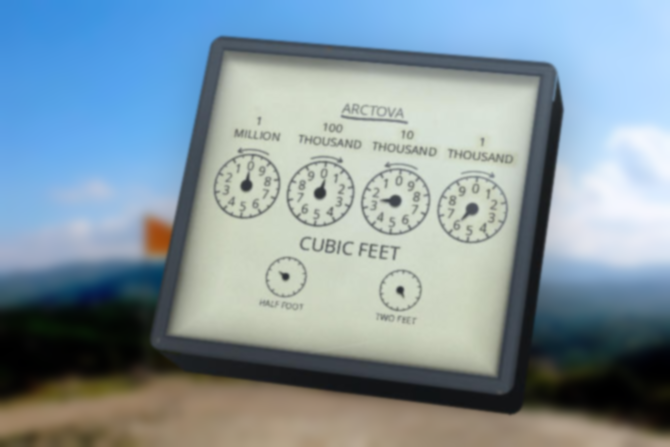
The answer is 2600,ft³
